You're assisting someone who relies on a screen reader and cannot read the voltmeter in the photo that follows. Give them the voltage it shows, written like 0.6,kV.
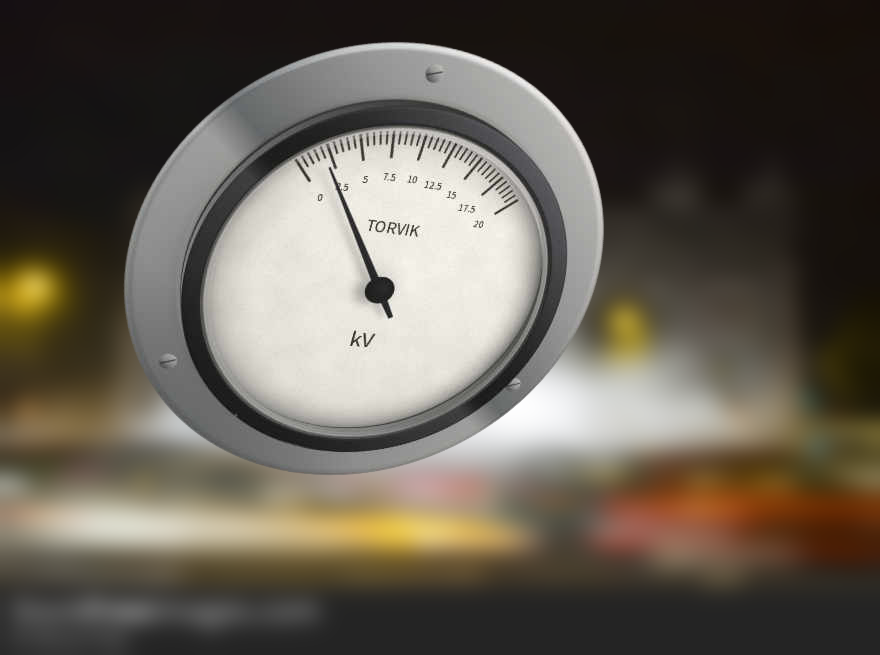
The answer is 2,kV
